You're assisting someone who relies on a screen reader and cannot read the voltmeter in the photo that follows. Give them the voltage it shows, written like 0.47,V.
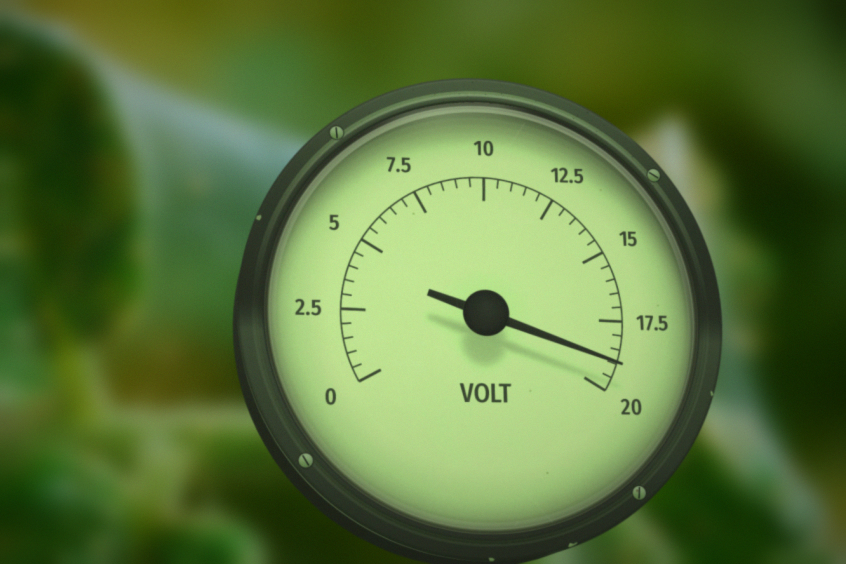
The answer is 19,V
